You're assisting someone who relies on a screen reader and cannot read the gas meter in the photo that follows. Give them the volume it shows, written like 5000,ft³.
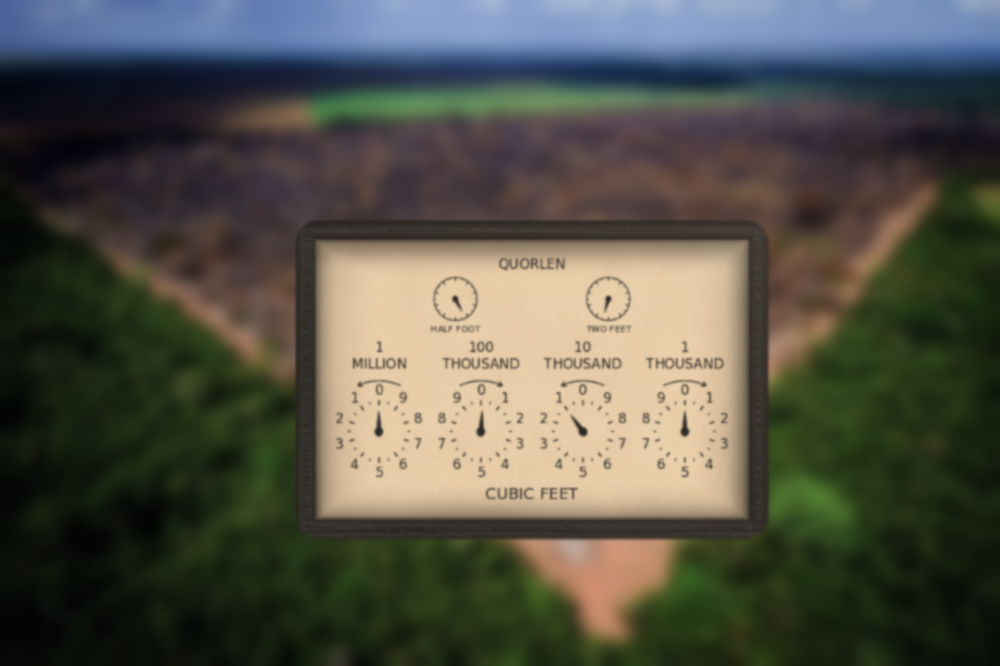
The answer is 1000,ft³
